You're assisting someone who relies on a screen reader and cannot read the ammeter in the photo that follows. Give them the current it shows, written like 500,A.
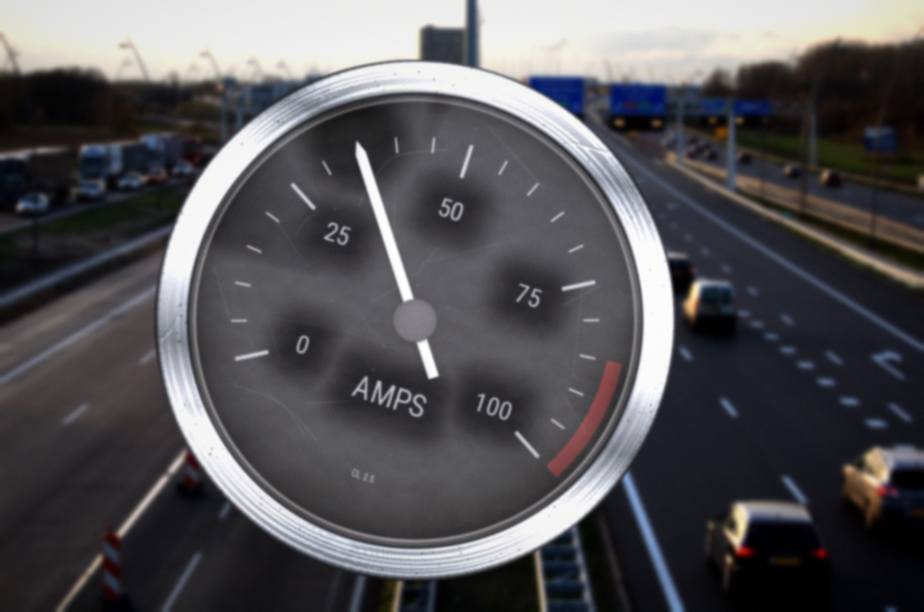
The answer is 35,A
